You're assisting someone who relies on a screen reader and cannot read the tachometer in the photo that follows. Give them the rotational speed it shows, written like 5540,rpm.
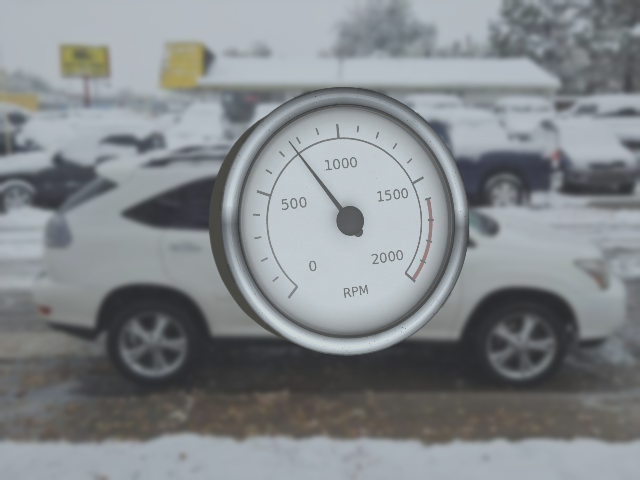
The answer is 750,rpm
